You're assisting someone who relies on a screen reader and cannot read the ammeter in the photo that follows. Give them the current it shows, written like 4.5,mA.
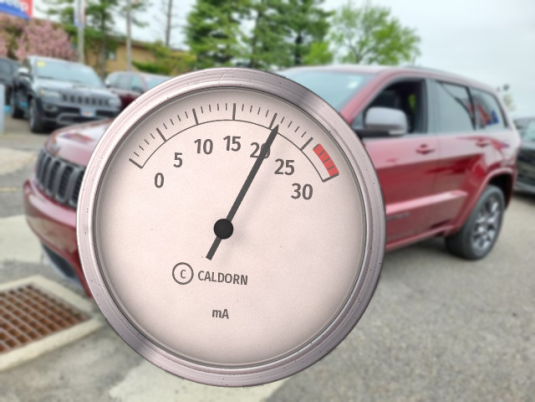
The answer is 21,mA
